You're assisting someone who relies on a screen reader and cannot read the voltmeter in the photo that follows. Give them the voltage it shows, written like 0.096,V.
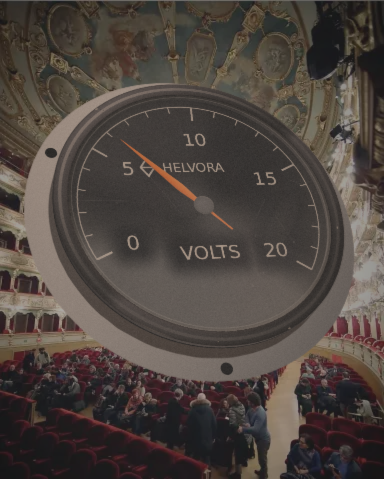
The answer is 6,V
